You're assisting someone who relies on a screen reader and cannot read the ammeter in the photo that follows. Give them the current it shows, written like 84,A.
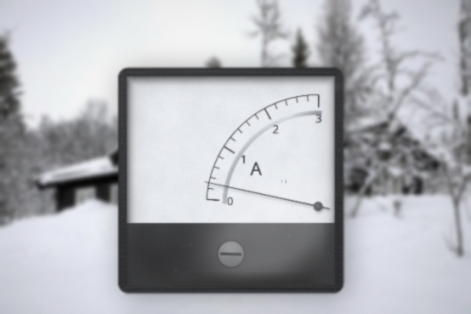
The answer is 0.3,A
